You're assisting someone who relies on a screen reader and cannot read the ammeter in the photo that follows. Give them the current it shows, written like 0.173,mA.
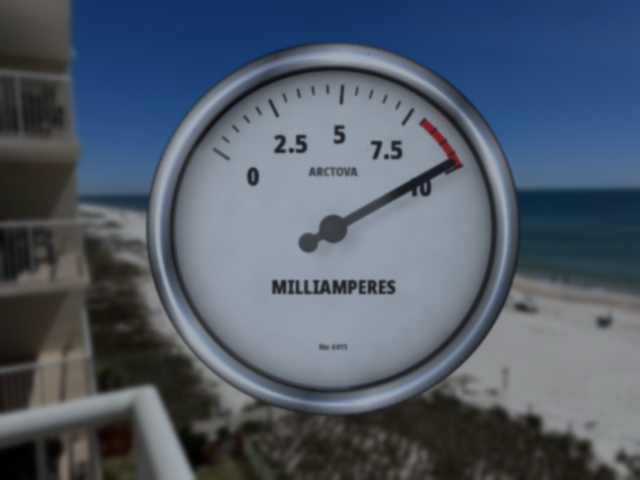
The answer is 9.75,mA
